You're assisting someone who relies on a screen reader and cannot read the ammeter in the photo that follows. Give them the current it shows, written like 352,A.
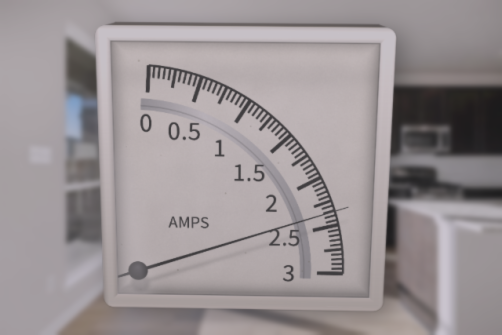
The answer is 2.35,A
